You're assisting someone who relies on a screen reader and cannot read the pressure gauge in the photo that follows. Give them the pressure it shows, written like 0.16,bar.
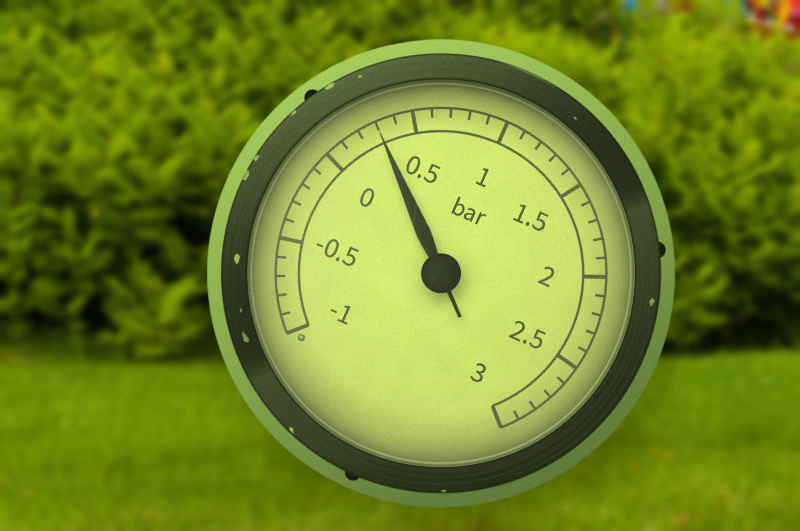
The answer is 0.3,bar
